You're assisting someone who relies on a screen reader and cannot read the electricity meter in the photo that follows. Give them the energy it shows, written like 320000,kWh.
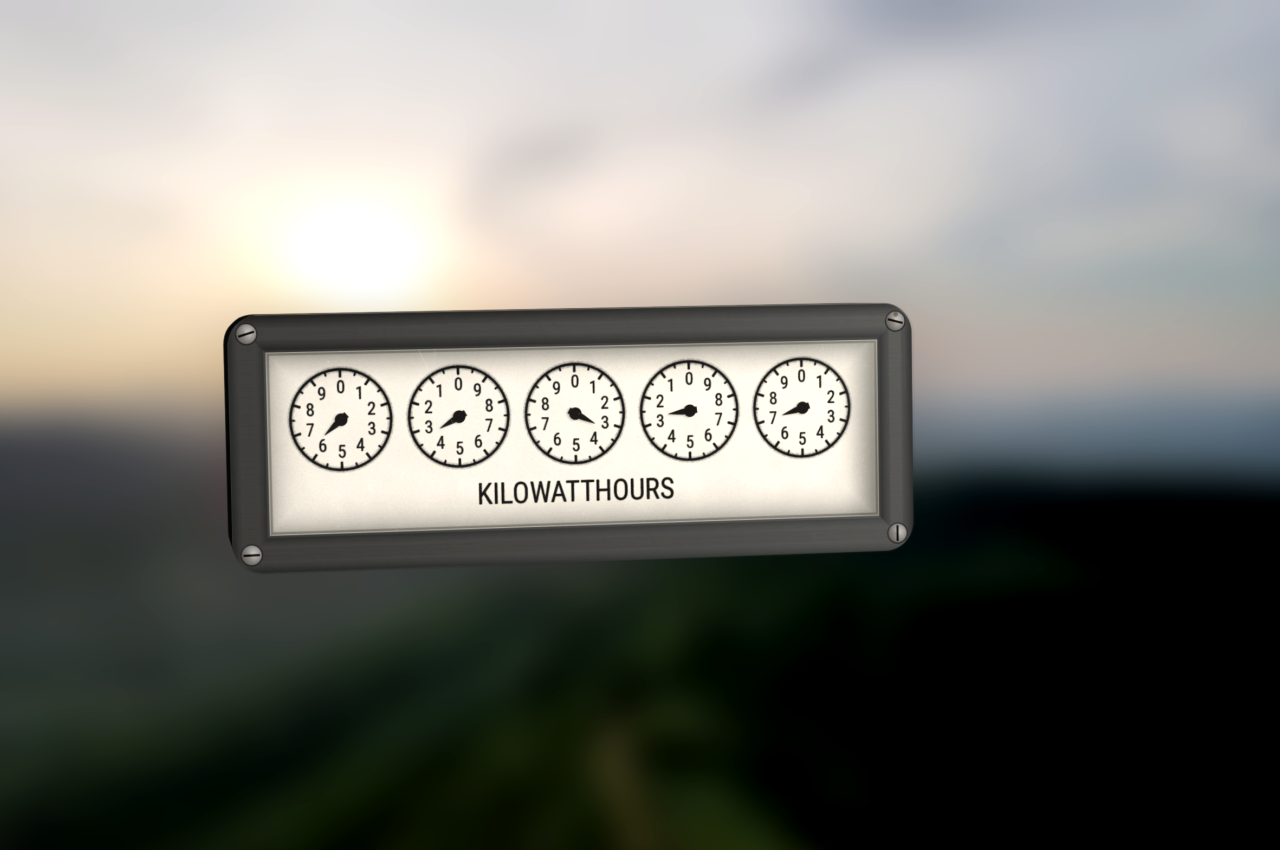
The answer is 63327,kWh
